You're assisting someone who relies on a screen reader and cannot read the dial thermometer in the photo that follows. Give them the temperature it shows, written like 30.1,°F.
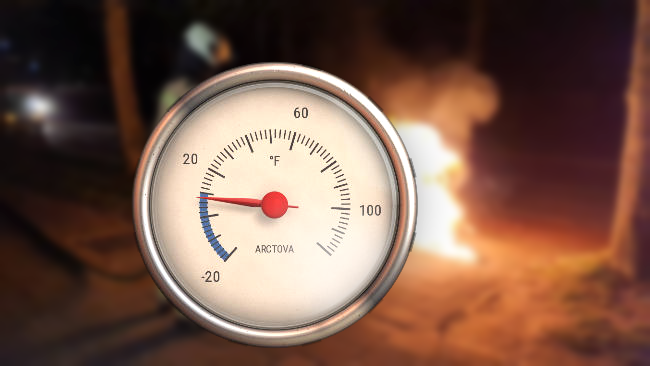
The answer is 8,°F
